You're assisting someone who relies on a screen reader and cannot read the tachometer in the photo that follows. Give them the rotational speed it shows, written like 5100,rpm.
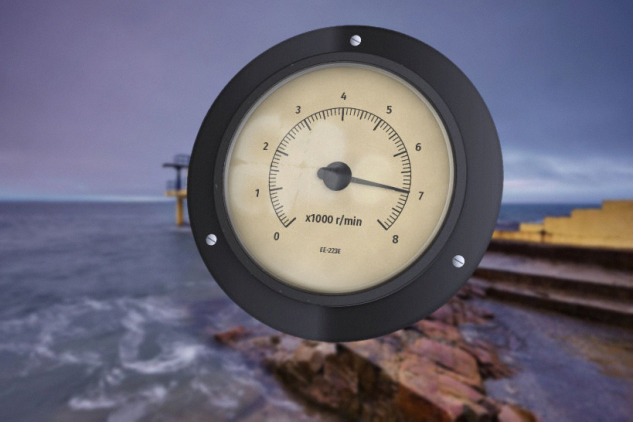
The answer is 7000,rpm
